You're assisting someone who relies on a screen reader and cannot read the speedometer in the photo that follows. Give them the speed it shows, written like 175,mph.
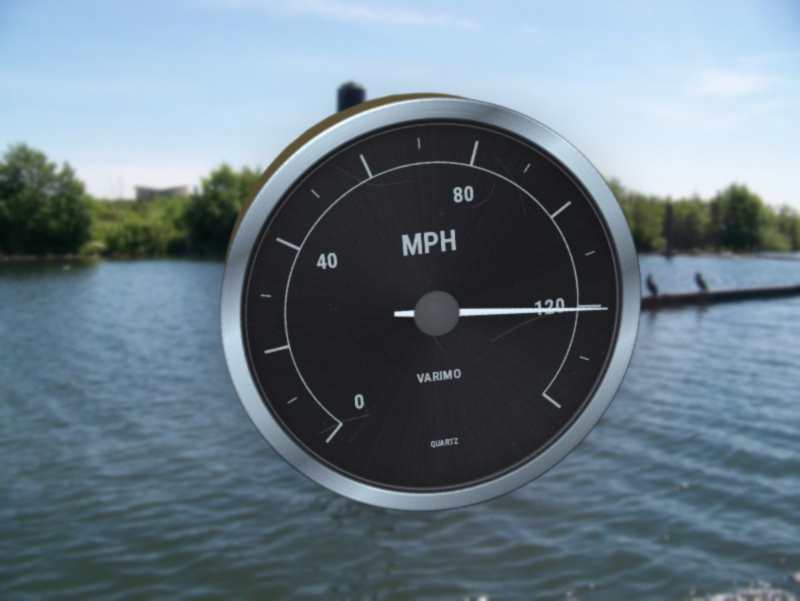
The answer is 120,mph
